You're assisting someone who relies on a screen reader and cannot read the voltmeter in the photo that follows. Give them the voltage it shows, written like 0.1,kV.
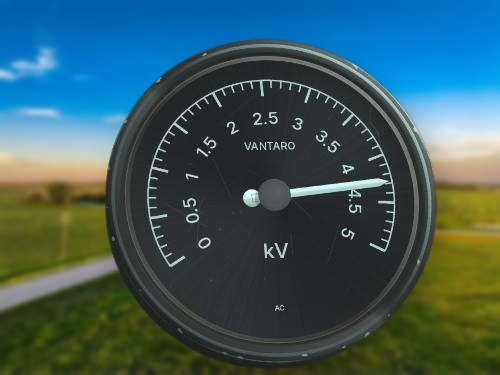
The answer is 4.3,kV
